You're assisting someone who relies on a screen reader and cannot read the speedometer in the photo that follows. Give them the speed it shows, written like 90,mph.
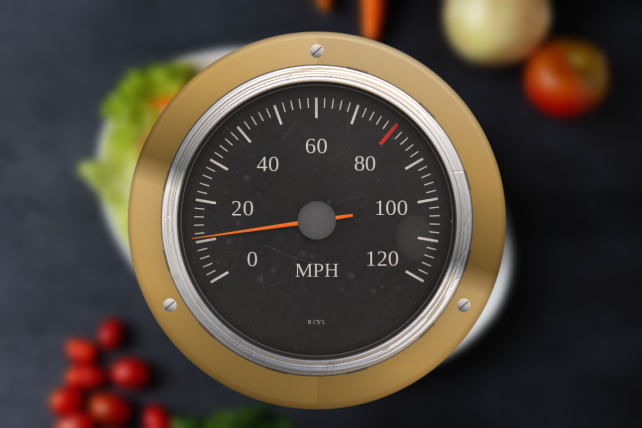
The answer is 11,mph
